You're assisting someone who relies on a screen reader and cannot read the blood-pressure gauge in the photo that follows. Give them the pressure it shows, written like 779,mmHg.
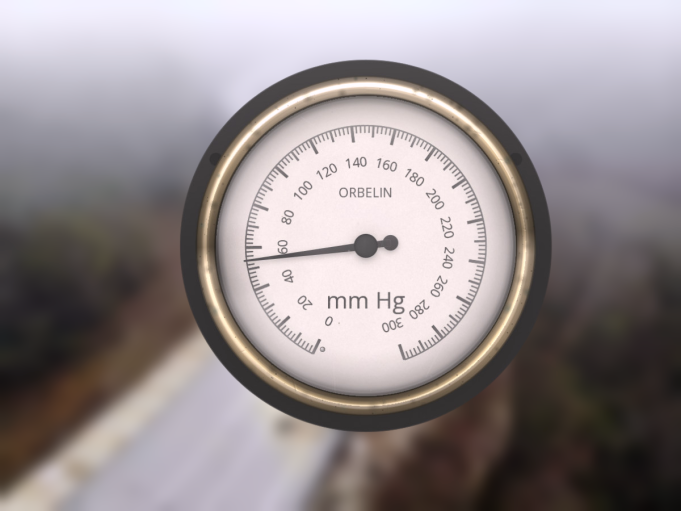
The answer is 54,mmHg
